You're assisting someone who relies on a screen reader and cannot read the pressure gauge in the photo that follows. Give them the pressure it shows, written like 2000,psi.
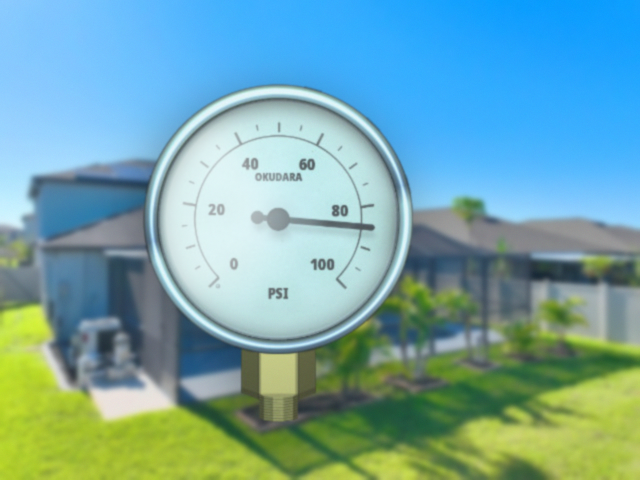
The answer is 85,psi
